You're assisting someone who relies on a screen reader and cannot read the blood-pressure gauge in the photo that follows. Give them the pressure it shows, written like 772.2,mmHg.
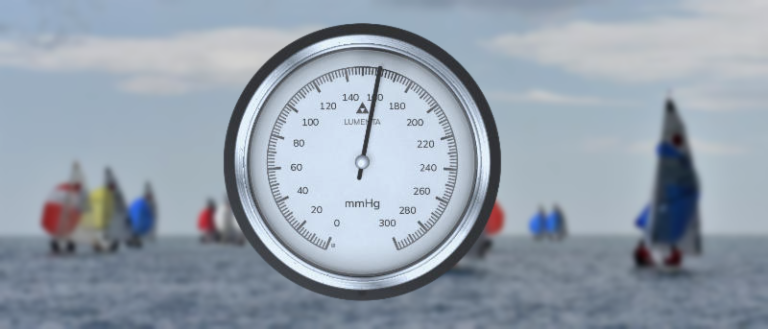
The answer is 160,mmHg
